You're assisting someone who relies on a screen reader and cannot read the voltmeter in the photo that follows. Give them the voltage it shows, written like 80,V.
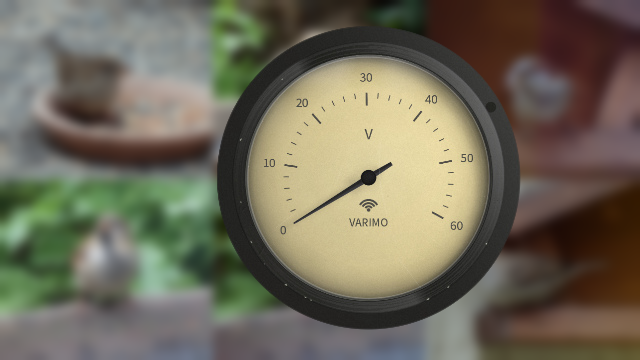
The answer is 0,V
